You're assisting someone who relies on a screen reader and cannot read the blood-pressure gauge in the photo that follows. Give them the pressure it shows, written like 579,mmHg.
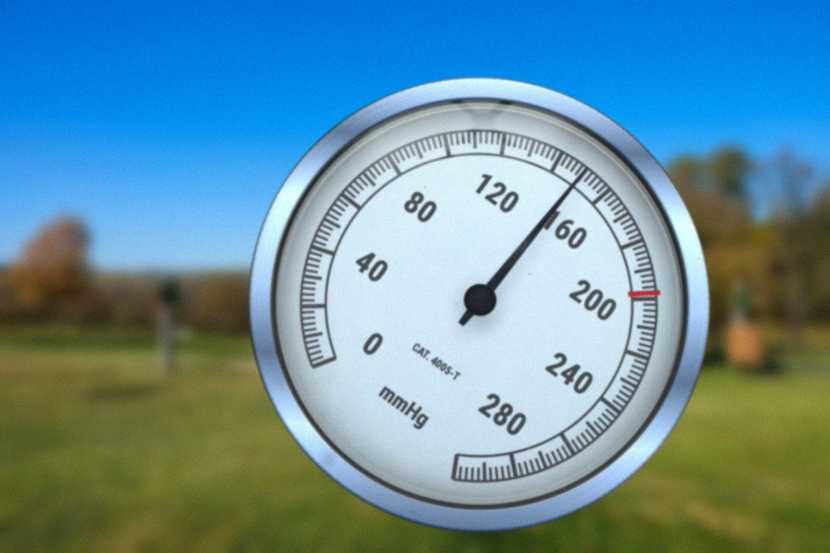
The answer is 150,mmHg
